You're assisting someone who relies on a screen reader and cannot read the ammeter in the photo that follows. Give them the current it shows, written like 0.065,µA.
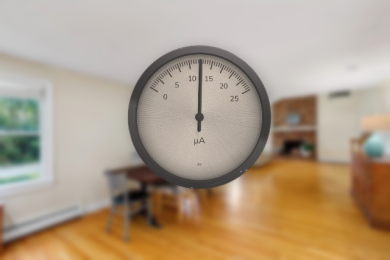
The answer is 12.5,µA
